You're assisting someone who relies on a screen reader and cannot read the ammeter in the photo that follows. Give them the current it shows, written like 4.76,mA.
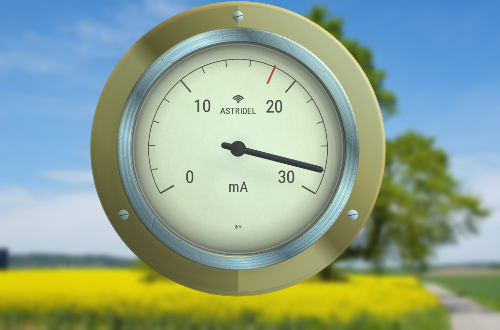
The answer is 28,mA
